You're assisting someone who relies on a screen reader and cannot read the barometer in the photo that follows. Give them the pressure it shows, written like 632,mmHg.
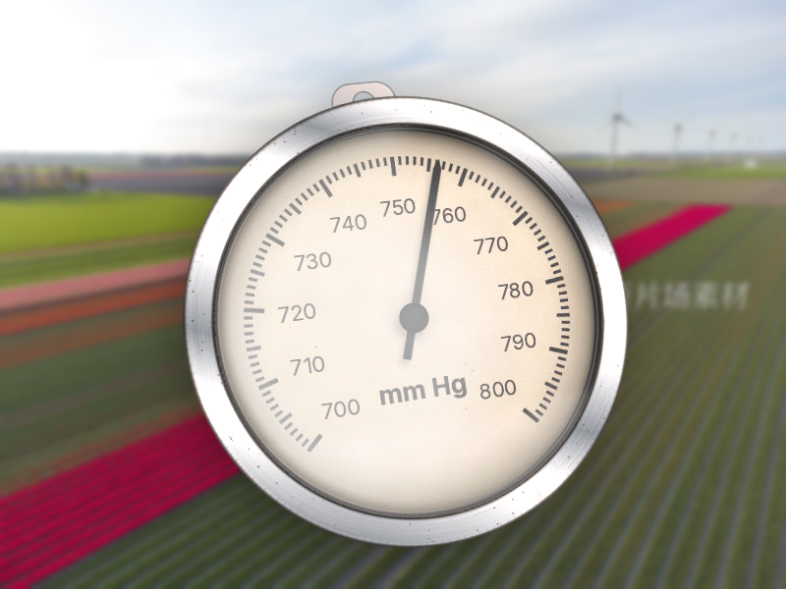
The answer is 756,mmHg
